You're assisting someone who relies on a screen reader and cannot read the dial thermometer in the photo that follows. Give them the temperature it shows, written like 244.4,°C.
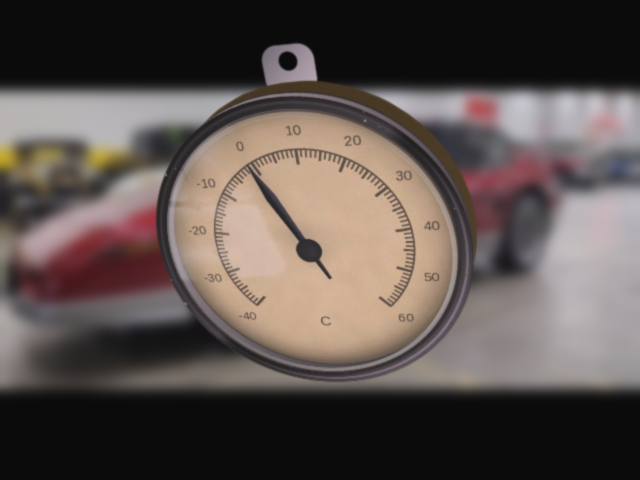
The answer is 0,°C
